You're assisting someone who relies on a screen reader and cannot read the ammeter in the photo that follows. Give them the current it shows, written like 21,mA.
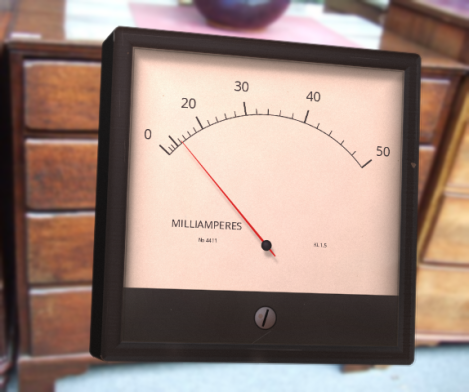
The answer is 12,mA
